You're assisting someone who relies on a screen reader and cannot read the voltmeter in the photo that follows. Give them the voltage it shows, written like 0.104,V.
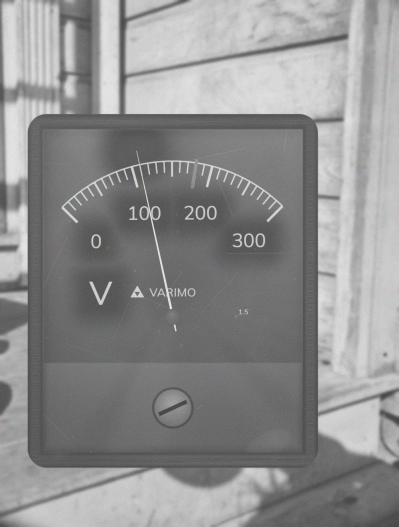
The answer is 110,V
